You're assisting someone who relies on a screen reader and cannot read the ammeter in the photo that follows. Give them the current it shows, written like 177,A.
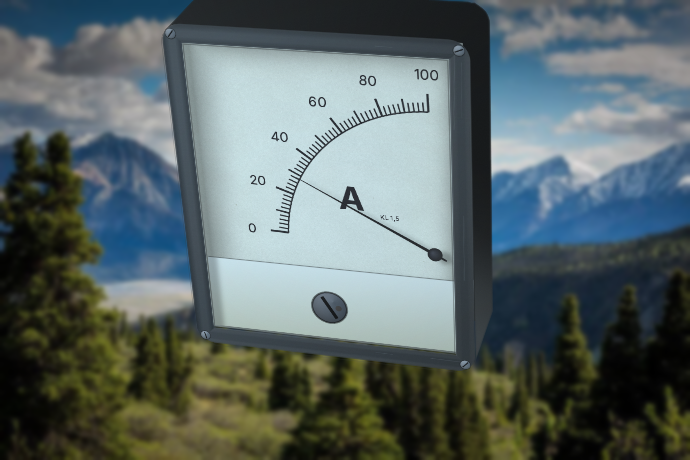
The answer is 30,A
